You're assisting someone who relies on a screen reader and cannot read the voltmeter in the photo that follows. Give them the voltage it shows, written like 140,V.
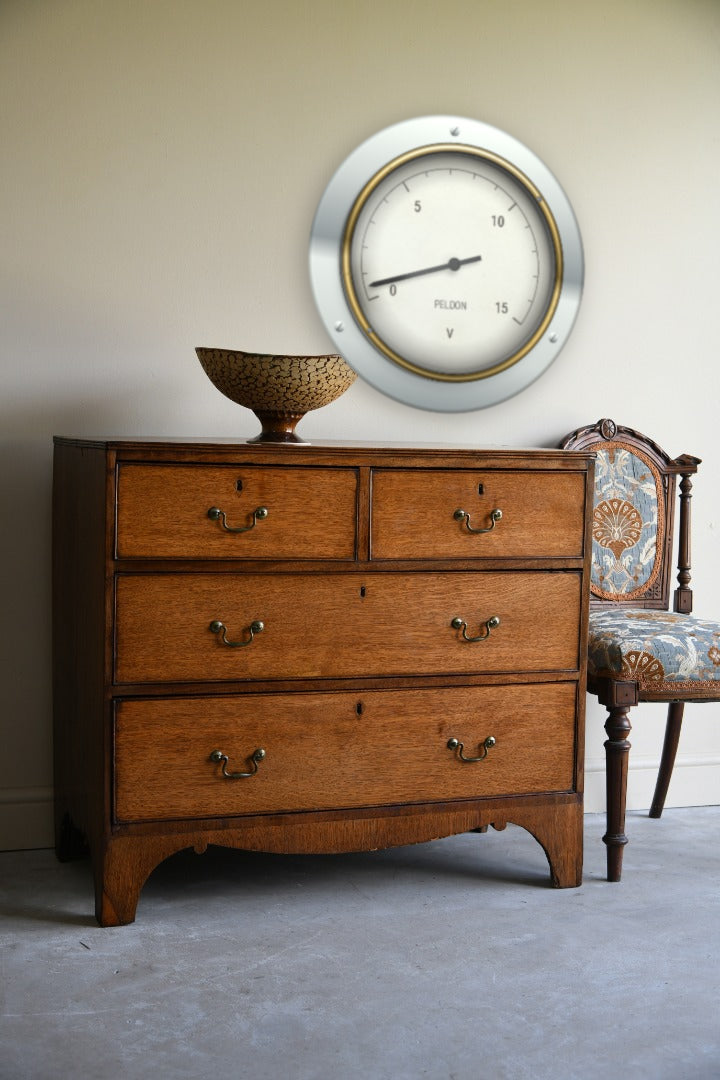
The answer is 0.5,V
